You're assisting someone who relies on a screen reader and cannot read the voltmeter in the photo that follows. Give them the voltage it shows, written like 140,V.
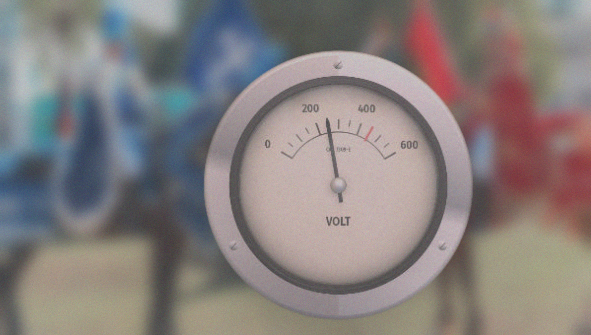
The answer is 250,V
